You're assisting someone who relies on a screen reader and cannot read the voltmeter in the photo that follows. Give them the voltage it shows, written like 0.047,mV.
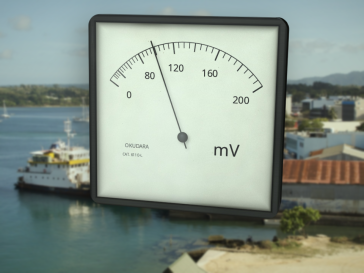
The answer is 100,mV
